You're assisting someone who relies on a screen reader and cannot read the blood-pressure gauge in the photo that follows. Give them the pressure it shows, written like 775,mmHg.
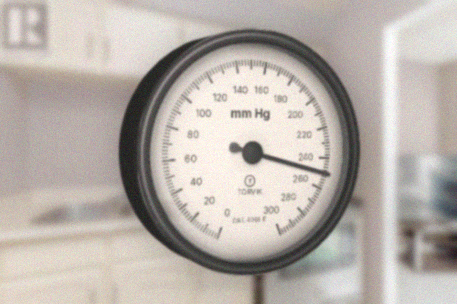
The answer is 250,mmHg
